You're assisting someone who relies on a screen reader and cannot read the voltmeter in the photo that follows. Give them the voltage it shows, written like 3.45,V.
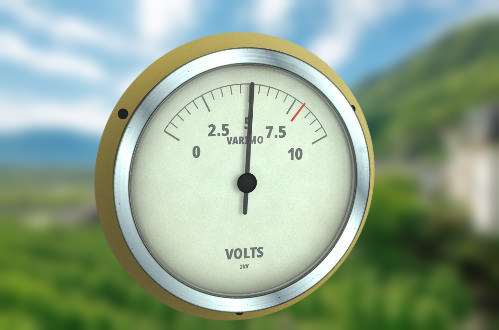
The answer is 5,V
